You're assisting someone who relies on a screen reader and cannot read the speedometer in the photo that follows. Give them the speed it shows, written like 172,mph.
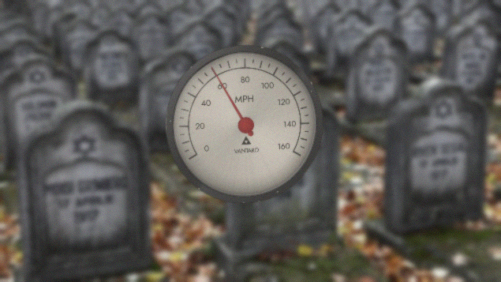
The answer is 60,mph
